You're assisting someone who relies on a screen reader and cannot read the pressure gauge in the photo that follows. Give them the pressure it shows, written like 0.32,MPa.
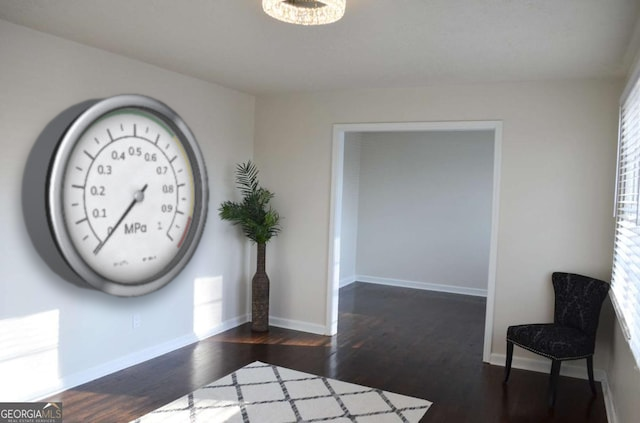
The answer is 0,MPa
